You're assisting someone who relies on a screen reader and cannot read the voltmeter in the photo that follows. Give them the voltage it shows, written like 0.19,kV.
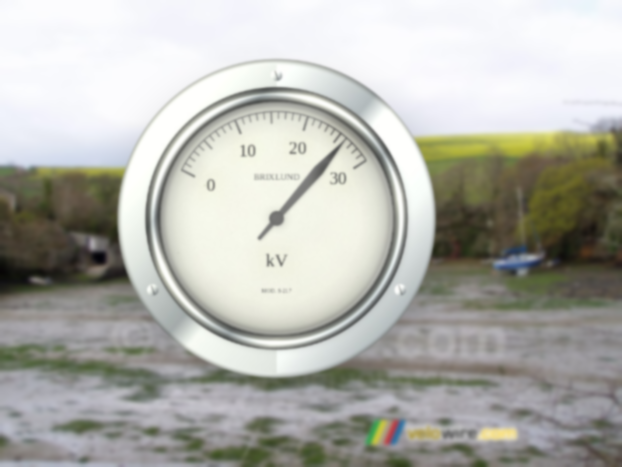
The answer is 26,kV
